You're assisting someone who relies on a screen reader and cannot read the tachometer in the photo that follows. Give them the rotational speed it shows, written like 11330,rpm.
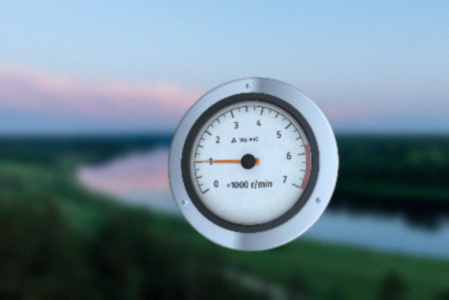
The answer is 1000,rpm
